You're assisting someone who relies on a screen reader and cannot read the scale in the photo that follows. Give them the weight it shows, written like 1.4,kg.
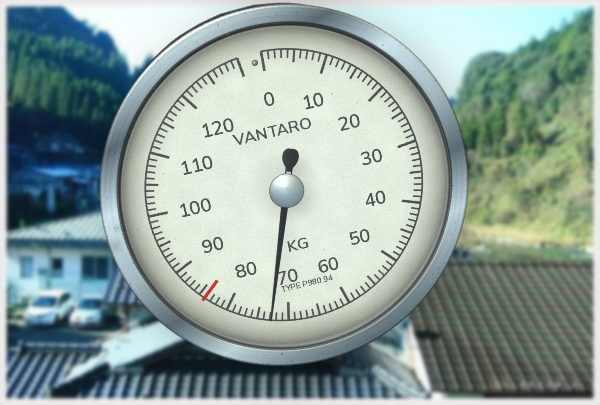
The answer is 73,kg
